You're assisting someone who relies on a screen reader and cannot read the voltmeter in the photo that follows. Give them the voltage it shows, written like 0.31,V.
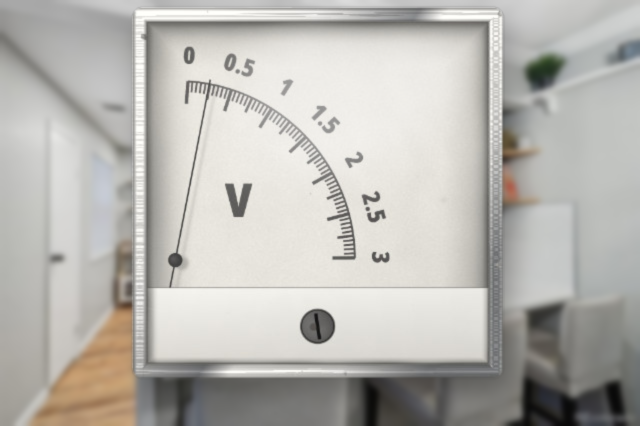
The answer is 0.25,V
